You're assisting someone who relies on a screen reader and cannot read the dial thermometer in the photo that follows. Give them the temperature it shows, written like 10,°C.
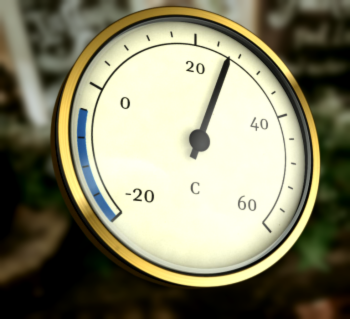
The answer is 26,°C
